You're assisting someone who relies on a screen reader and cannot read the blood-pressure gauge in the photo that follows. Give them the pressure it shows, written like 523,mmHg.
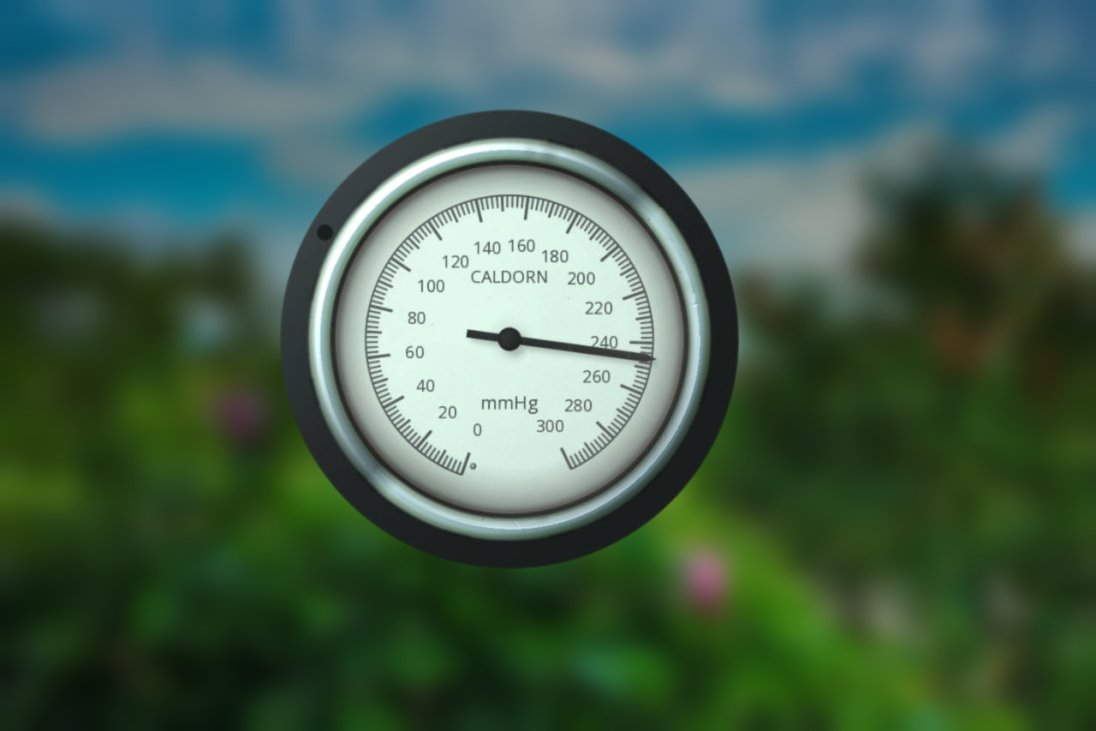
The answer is 246,mmHg
